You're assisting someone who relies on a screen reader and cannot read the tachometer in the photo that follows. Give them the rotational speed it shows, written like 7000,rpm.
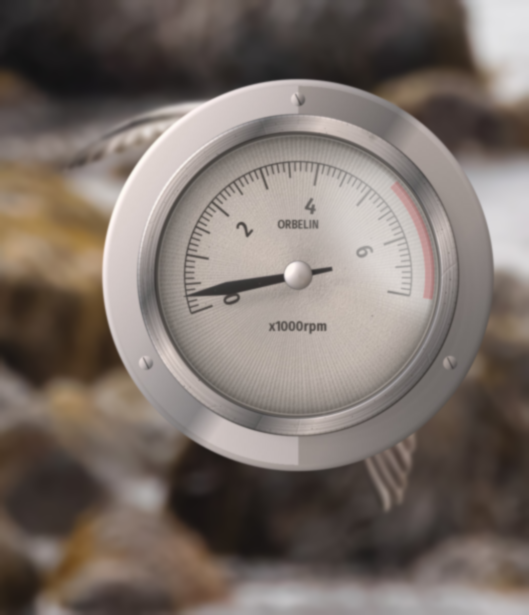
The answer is 300,rpm
